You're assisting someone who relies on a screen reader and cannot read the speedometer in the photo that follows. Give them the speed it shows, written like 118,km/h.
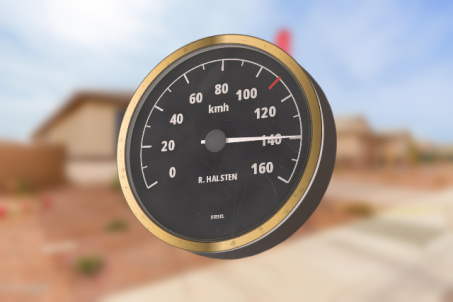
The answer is 140,km/h
